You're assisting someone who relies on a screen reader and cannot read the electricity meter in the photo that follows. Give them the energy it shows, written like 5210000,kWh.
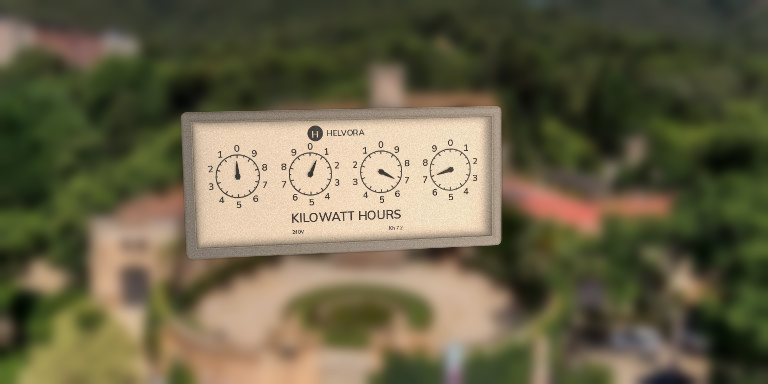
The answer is 67,kWh
